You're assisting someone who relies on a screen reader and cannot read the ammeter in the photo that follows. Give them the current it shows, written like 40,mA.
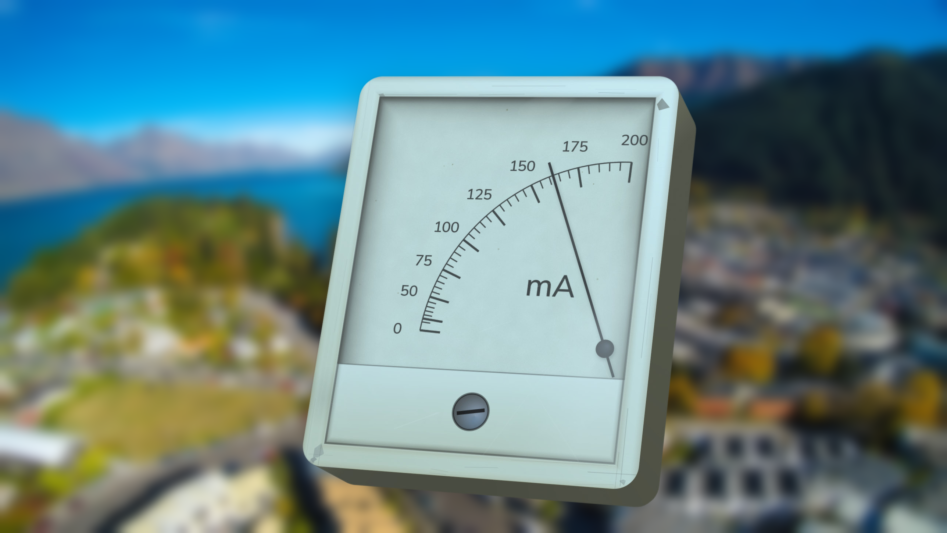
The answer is 162.5,mA
